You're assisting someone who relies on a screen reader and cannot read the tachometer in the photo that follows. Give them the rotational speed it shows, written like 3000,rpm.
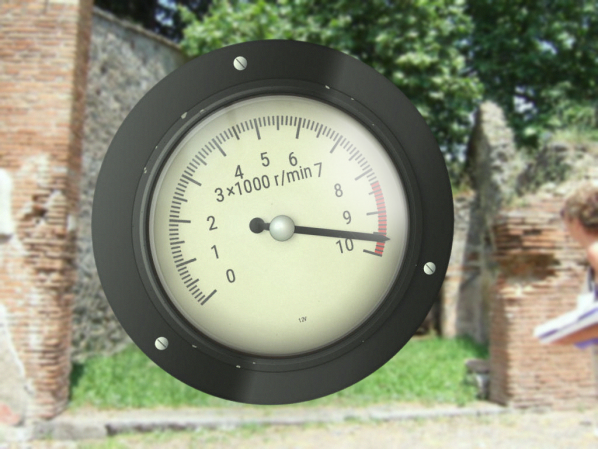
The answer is 9600,rpm
